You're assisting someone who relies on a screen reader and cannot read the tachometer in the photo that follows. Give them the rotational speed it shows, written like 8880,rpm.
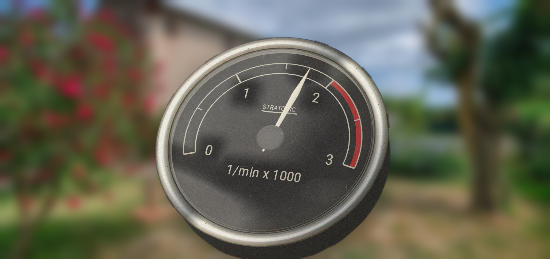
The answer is 1750,rpm
